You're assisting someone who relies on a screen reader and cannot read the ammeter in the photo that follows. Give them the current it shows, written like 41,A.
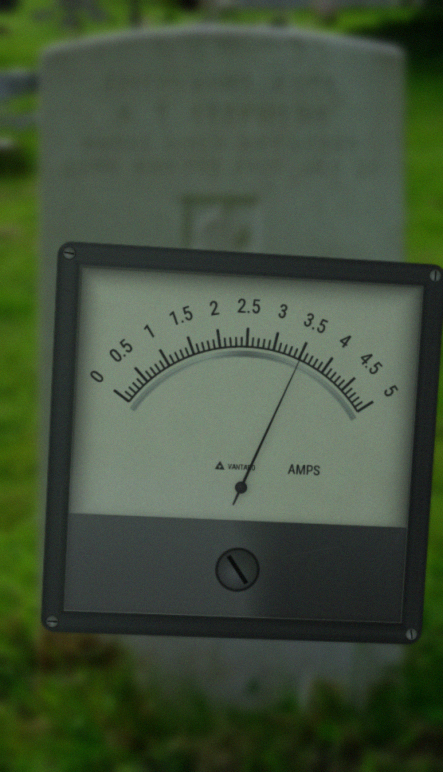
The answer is 3.5,A
